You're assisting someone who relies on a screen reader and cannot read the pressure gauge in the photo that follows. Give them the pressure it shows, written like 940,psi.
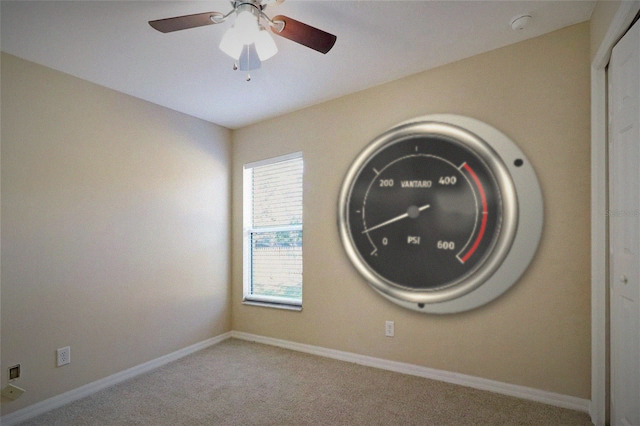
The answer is 50,psi
